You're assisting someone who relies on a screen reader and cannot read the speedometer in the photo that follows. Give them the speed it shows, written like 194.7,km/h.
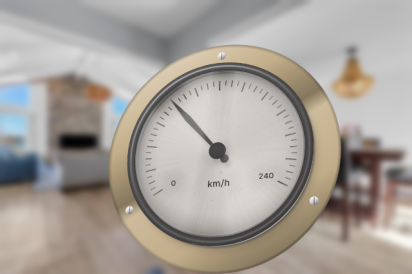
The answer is 80,km/h
